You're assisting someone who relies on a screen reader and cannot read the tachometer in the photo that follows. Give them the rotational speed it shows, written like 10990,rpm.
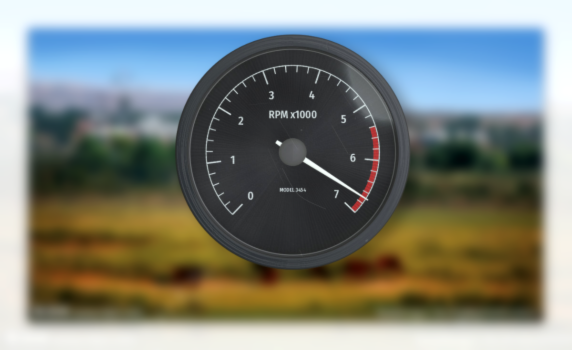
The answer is 6700,rpm
